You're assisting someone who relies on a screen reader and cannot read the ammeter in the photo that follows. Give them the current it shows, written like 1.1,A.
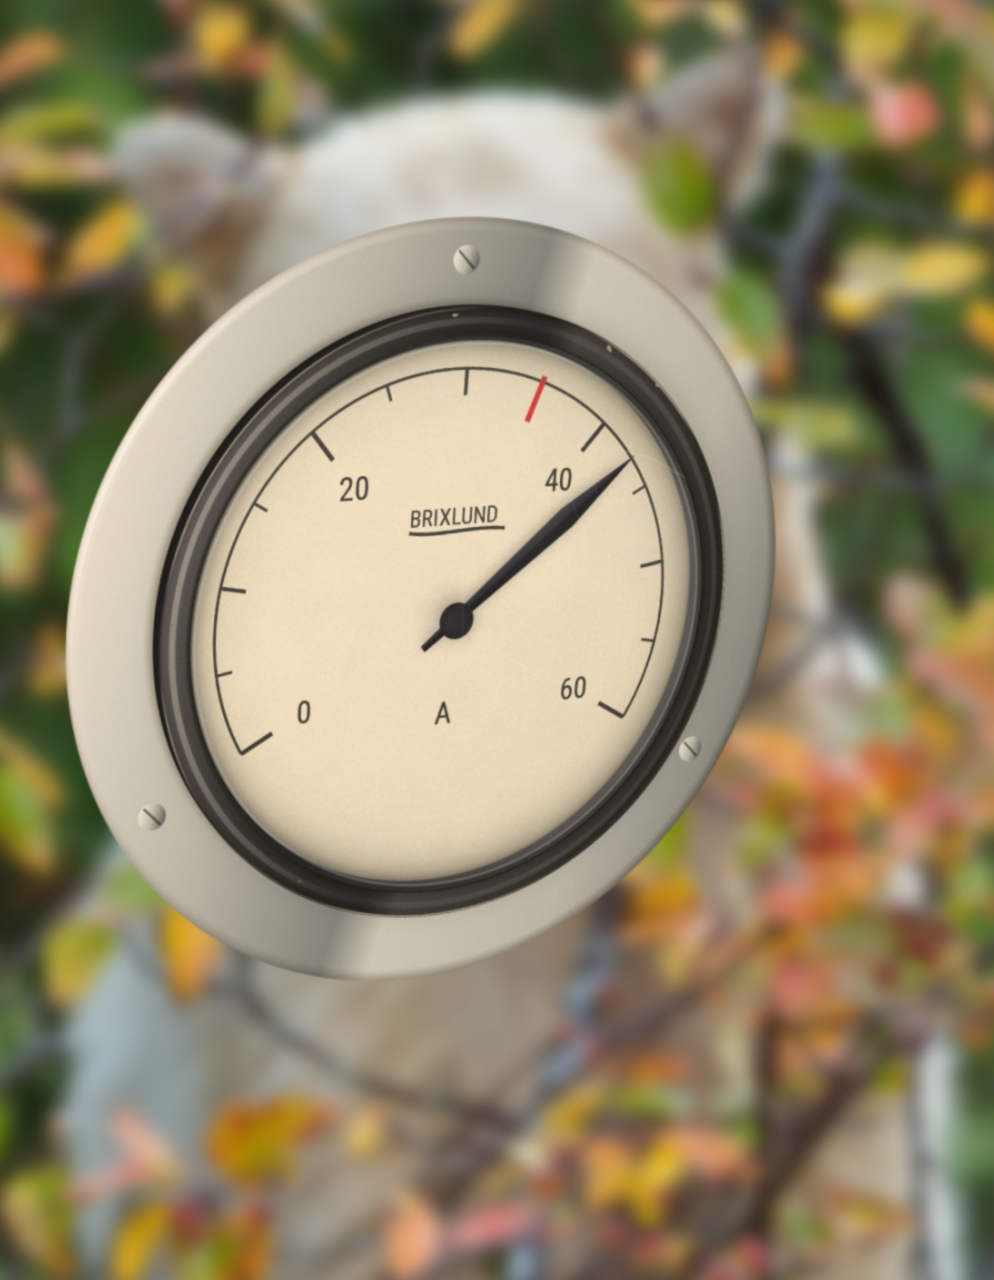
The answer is 42.5,A
